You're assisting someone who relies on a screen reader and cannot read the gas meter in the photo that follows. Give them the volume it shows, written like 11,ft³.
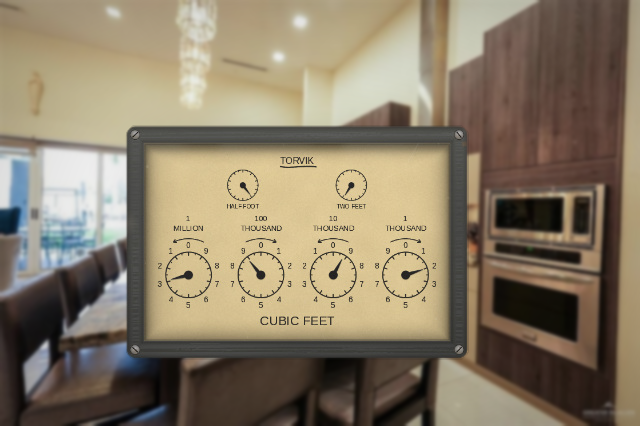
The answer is 289200,ft³
